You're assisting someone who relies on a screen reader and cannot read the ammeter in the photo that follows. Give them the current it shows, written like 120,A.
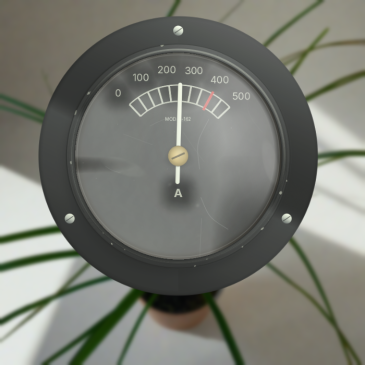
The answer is 250,A
